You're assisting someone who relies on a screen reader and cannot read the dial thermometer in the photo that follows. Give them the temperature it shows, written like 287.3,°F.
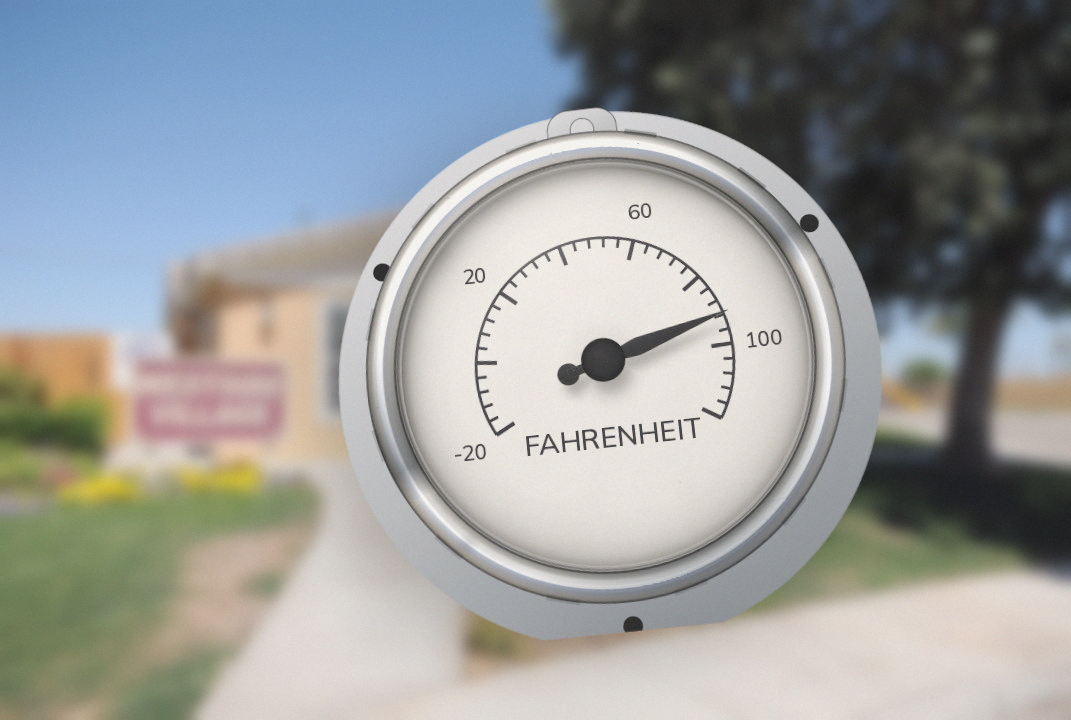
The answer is 92,°F
